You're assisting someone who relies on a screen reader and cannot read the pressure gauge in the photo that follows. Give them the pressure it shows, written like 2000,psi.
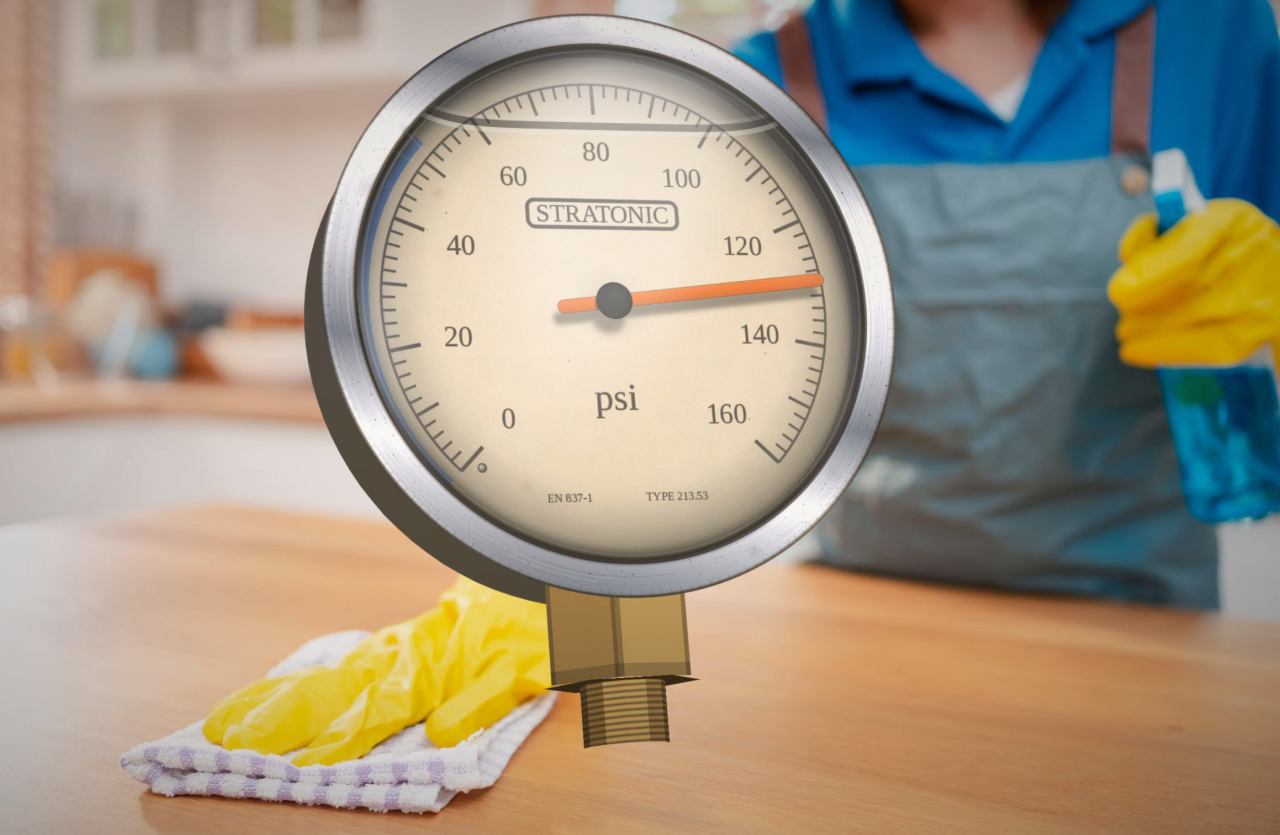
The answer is 130,psi
